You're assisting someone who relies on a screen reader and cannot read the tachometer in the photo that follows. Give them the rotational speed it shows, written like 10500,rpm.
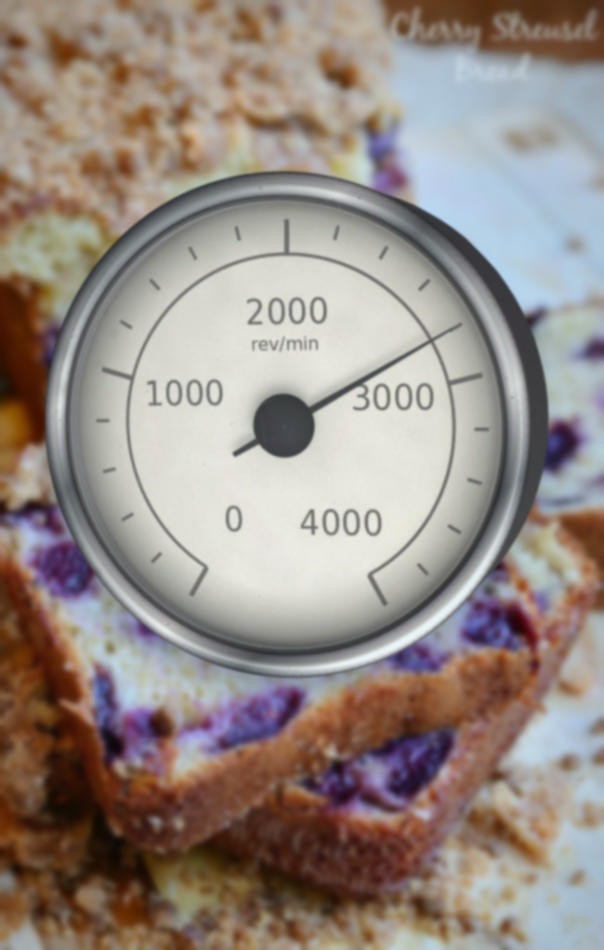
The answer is 2800,rpm
